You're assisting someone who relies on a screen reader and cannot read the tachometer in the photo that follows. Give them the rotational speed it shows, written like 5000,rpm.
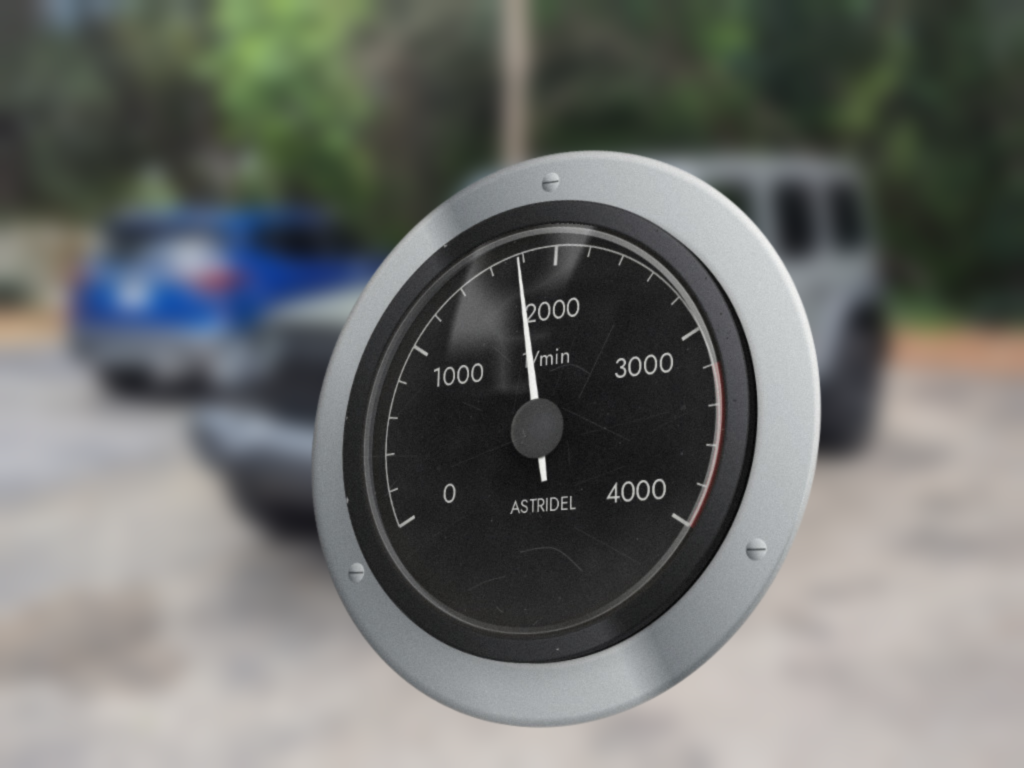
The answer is 1800,rpm
